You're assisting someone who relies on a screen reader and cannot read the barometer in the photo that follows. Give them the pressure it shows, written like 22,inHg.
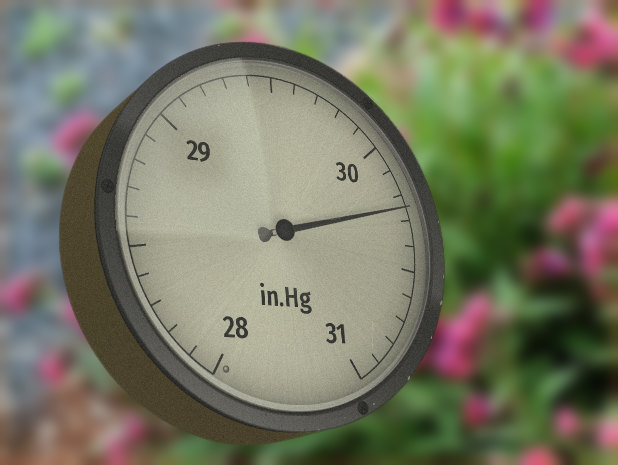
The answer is 30.25,inHg
